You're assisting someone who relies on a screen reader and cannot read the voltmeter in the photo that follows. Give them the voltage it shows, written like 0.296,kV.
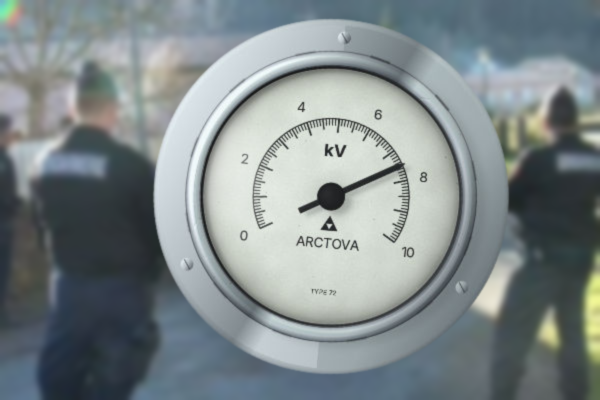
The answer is 7.5,kV
